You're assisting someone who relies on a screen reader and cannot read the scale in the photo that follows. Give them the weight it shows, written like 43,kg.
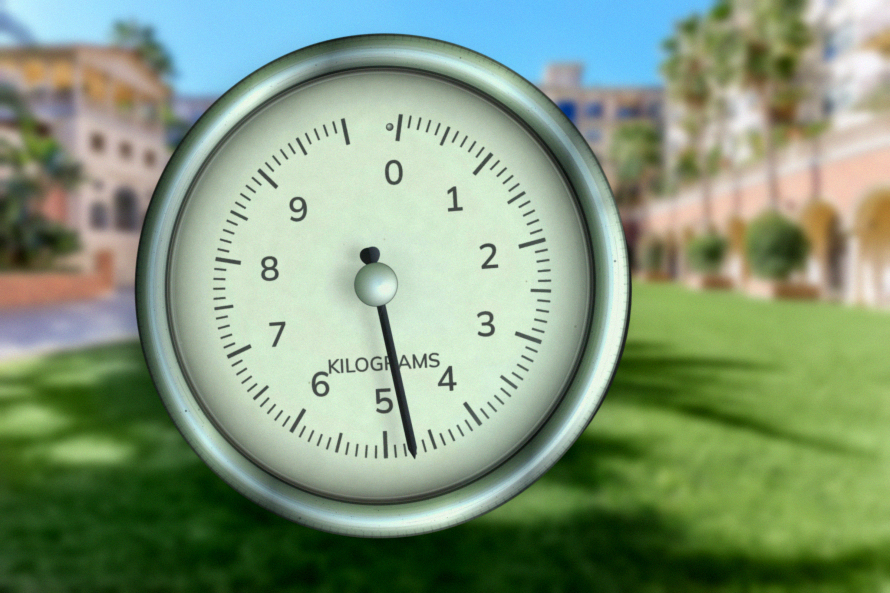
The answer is 4.7,kg
